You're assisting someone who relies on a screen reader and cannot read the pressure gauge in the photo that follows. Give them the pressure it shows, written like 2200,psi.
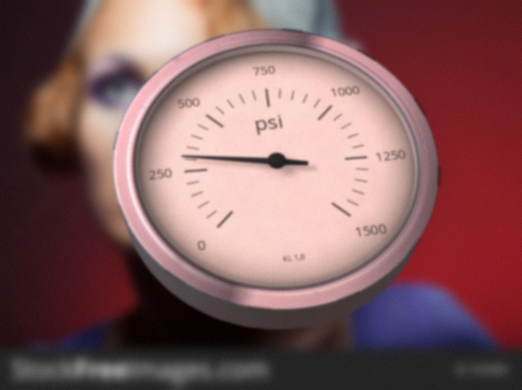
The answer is 300,psi
